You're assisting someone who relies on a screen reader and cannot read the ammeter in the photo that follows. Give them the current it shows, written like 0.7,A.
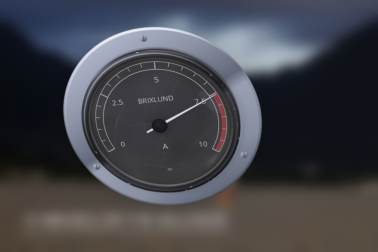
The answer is 7.5,A
